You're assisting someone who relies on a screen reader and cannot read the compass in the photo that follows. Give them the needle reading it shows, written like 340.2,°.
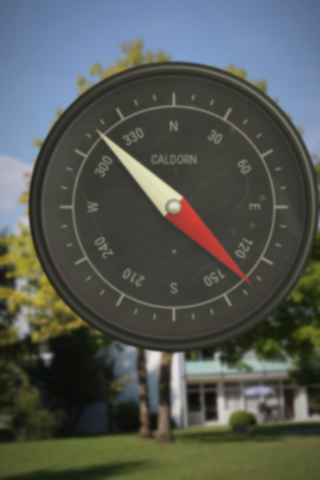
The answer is 135,°
